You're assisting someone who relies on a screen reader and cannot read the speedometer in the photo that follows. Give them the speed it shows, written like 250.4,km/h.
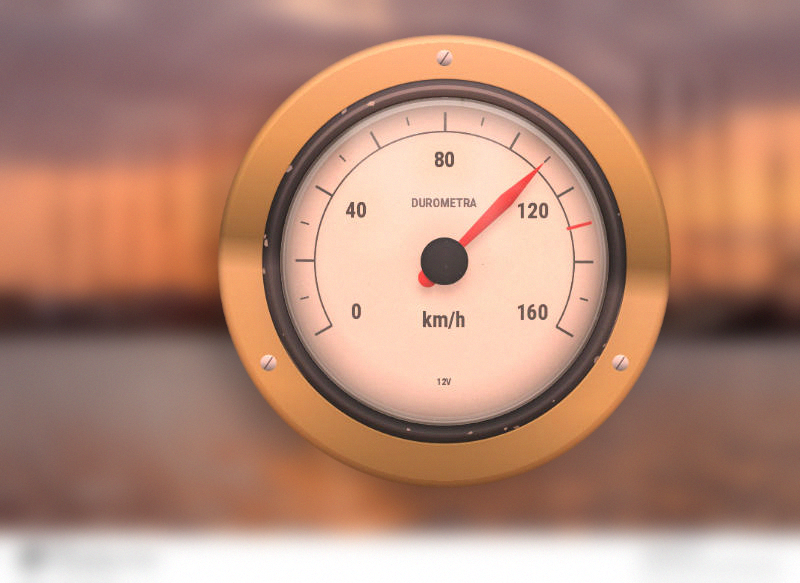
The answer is 110,km/h
